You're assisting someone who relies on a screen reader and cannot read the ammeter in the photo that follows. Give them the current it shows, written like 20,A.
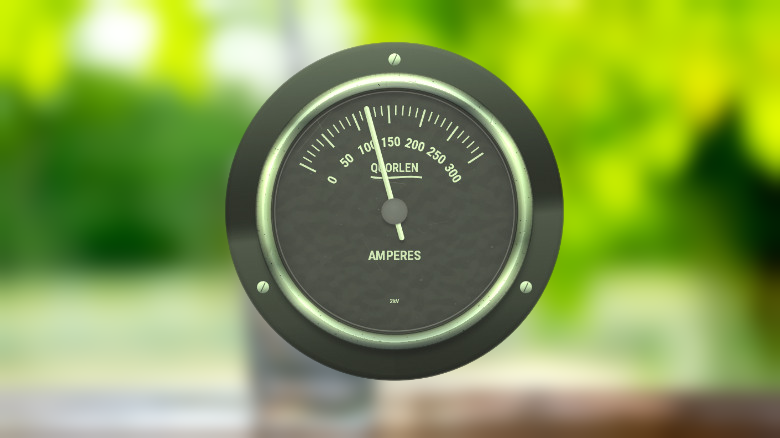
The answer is 120,A
